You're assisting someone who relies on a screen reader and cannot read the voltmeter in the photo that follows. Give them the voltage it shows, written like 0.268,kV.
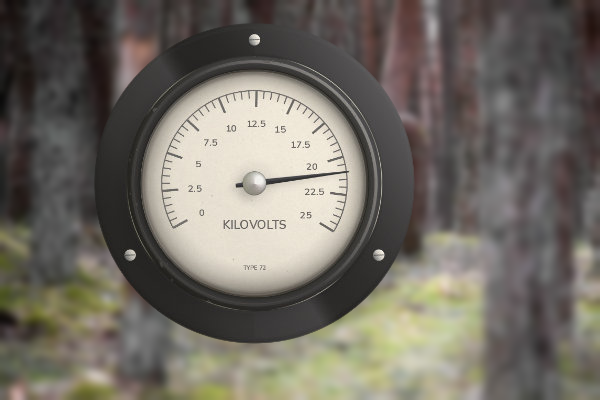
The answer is 21,kV
